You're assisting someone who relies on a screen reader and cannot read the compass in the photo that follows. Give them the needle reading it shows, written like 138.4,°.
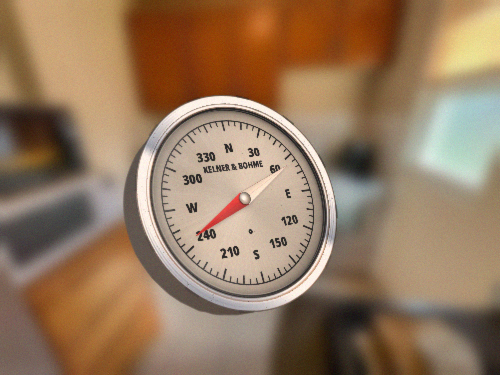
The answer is 245,°
